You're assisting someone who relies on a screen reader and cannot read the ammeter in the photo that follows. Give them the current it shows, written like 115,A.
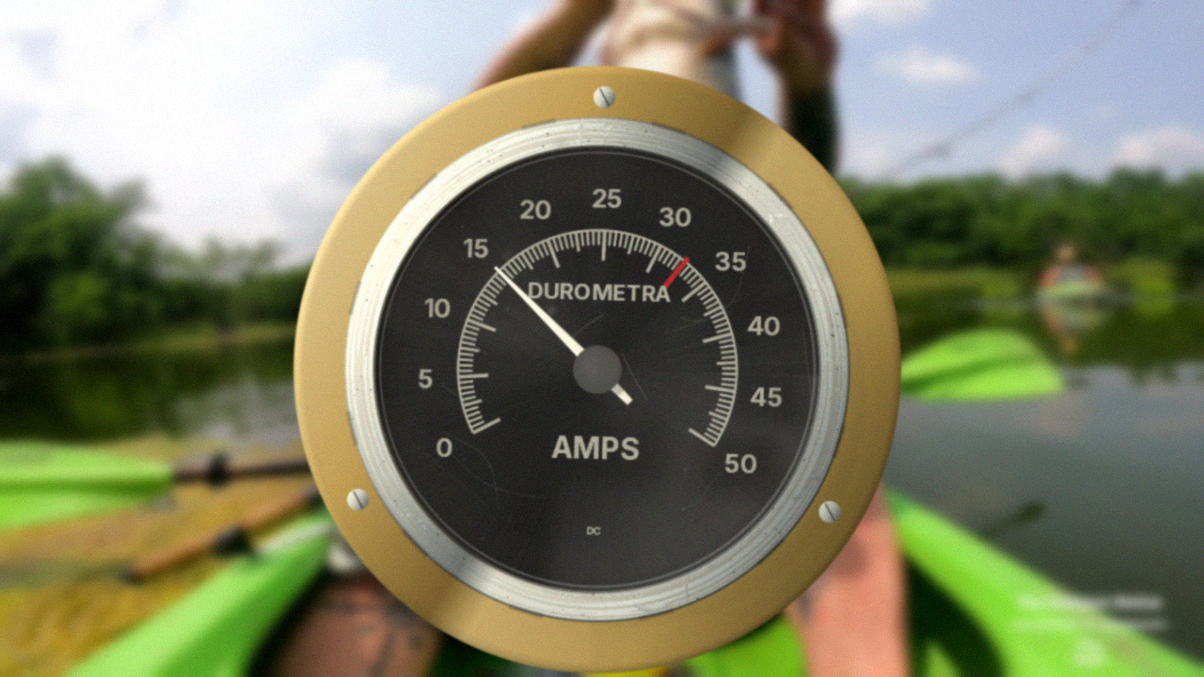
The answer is 15,A
